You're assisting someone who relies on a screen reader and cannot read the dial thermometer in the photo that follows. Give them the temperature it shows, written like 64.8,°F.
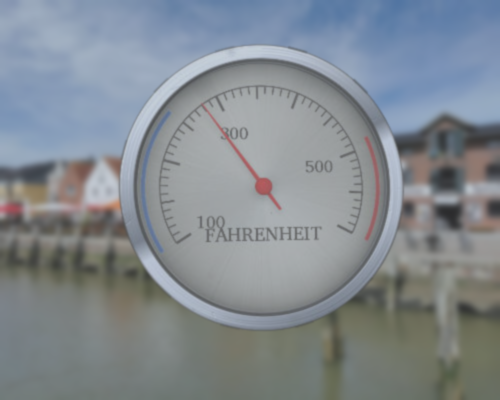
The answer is 280,°F
